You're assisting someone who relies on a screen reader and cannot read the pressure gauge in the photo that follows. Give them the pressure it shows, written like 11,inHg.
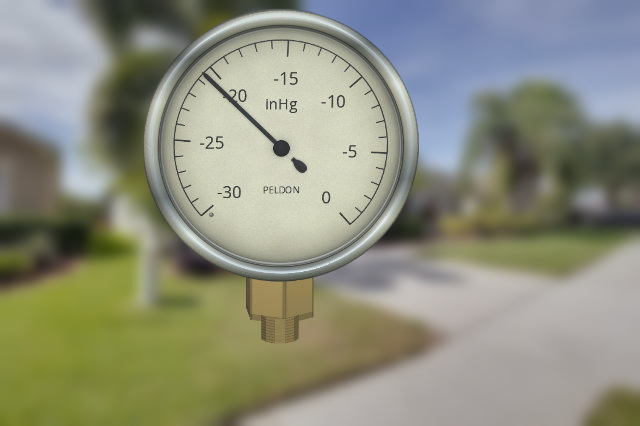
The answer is -20.5,inHg
